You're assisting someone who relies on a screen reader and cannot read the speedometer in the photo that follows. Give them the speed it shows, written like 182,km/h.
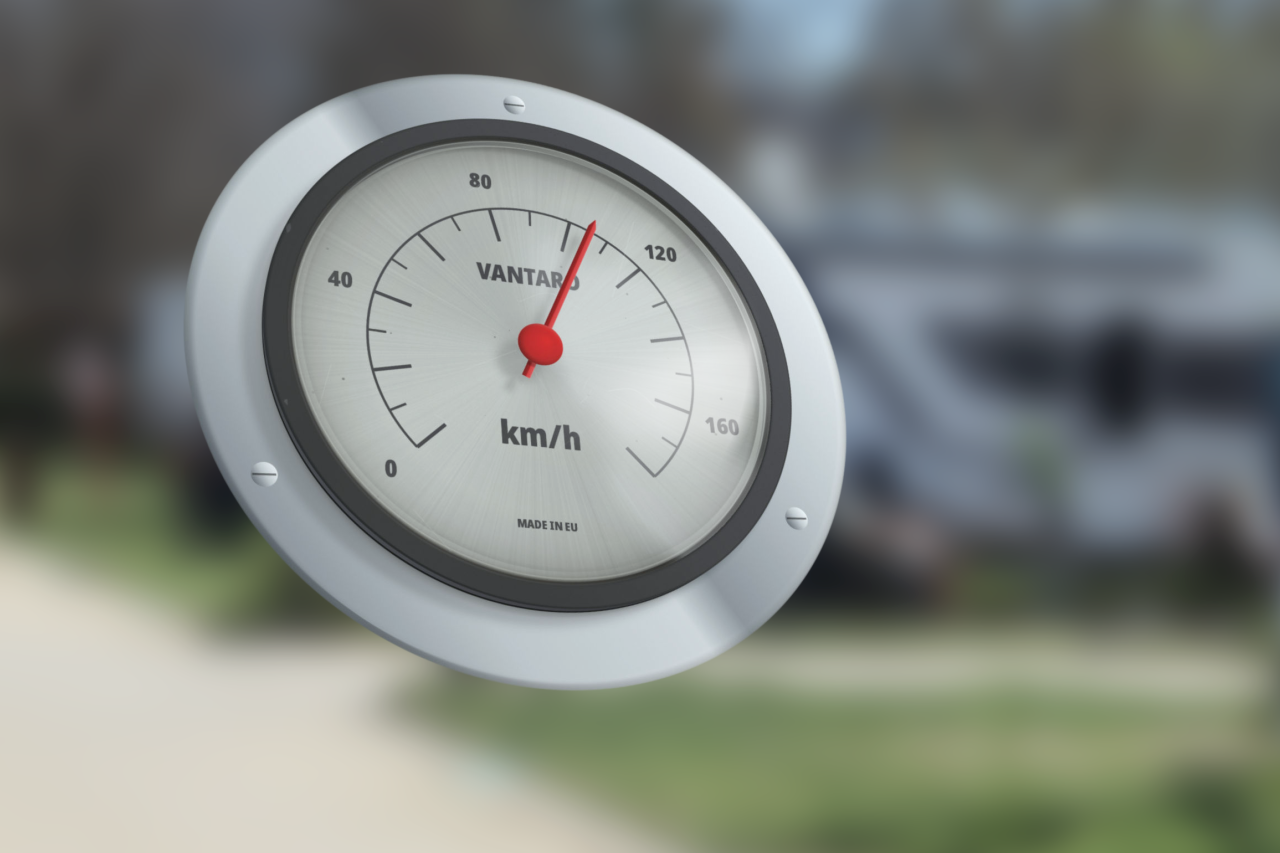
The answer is 105,km/h
